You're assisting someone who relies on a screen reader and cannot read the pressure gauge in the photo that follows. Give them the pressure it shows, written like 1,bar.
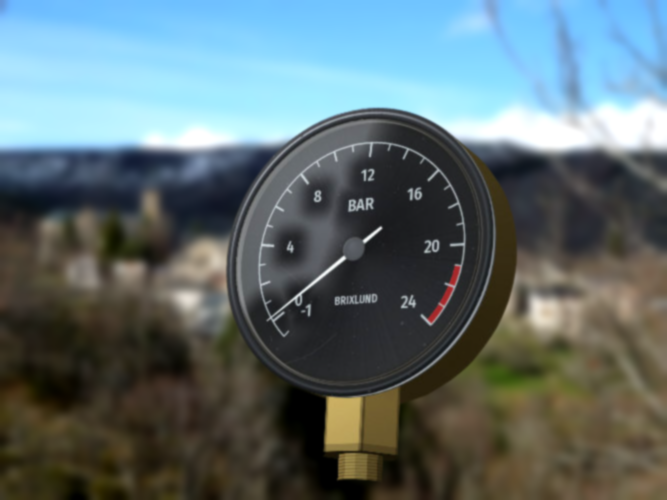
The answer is 0,bar
